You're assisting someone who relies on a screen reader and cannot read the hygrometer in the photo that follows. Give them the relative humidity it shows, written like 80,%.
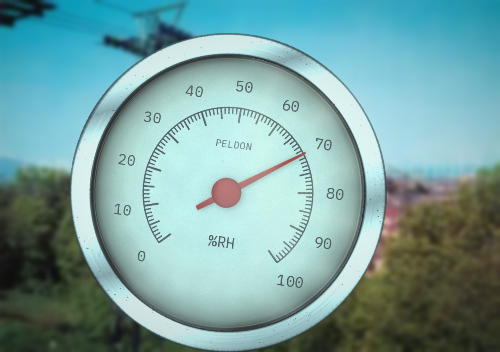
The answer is 70,%
